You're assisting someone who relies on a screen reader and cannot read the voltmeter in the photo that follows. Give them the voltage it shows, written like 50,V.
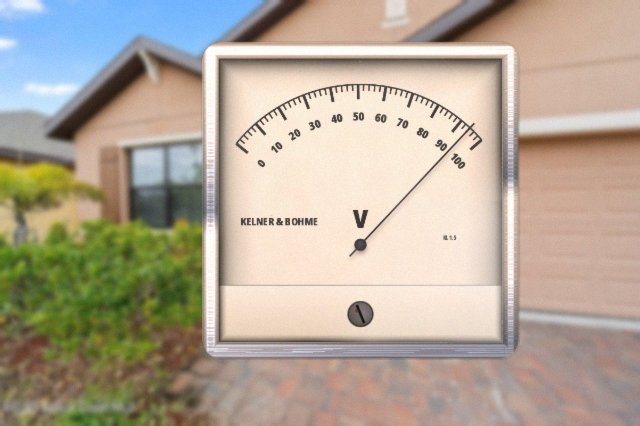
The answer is 94,V
